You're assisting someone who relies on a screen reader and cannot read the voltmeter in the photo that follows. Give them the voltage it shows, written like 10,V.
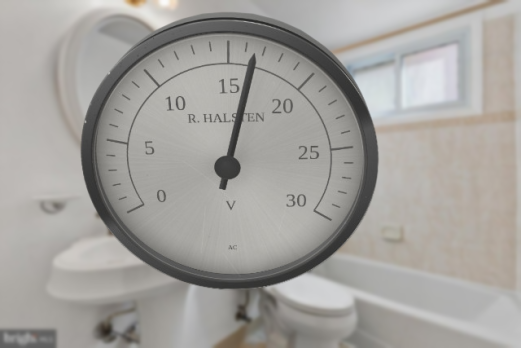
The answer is 16.5,V
